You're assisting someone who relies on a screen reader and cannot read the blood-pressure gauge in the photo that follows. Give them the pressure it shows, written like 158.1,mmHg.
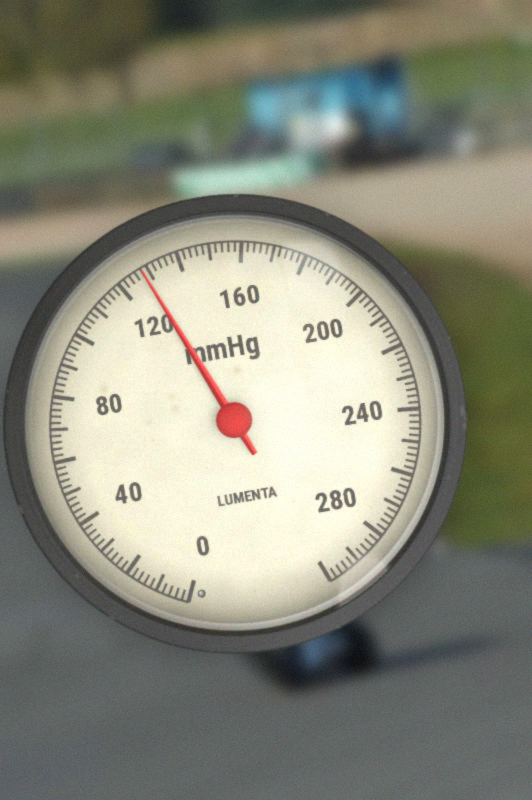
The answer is 128,mmHg
